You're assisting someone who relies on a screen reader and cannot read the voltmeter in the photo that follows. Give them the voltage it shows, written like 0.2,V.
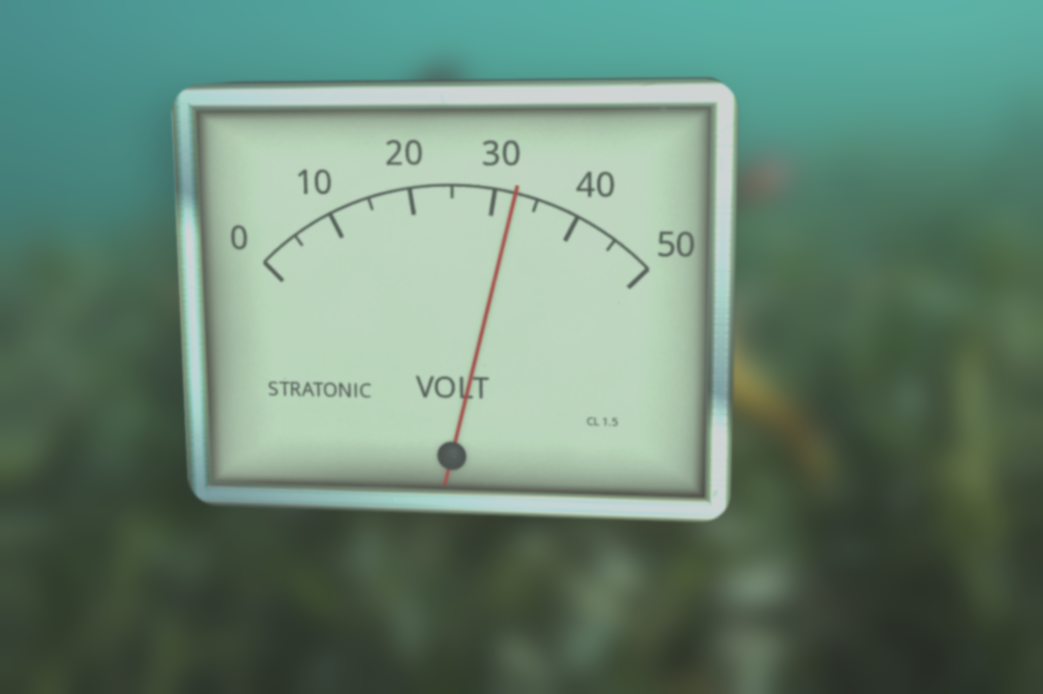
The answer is 32.5,V
